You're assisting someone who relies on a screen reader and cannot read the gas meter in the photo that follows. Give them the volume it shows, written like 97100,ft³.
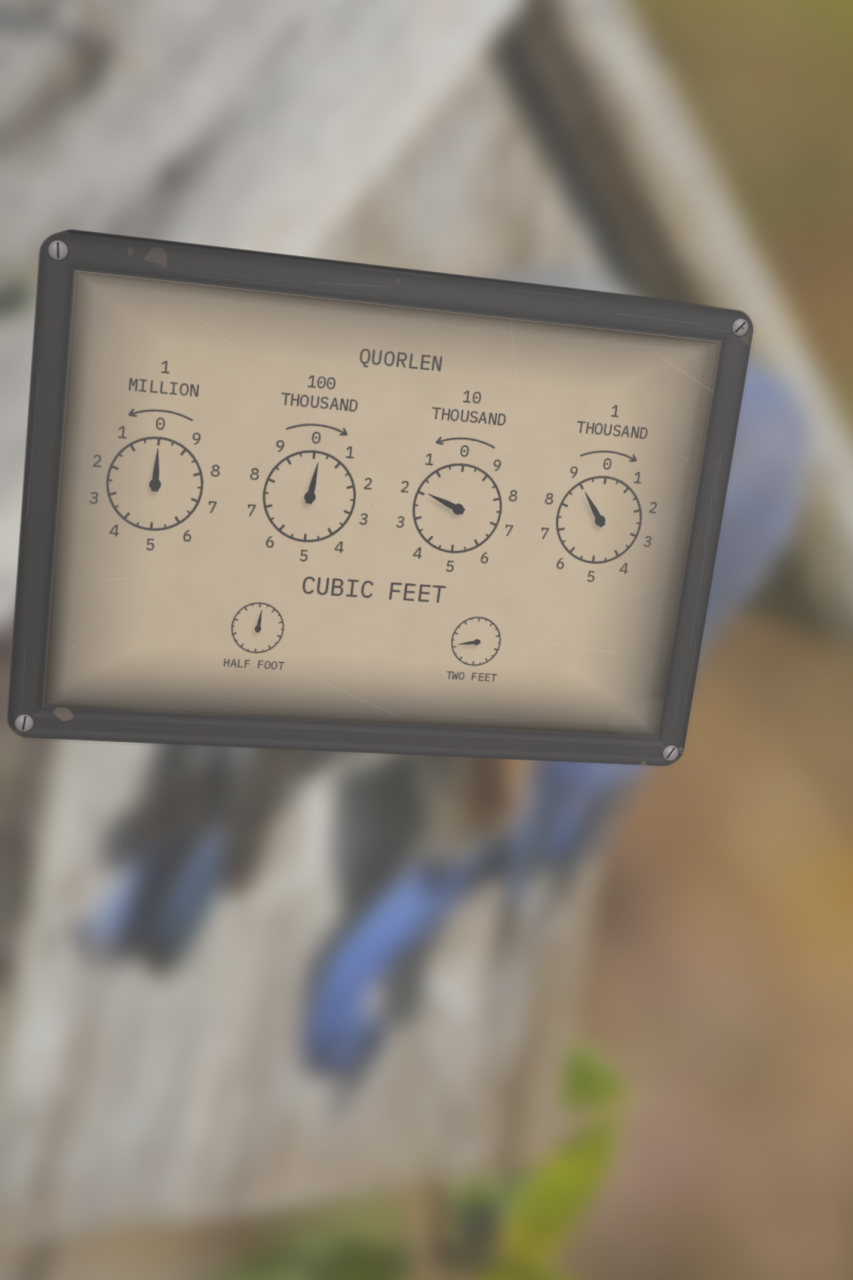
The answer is 1900,ft³
